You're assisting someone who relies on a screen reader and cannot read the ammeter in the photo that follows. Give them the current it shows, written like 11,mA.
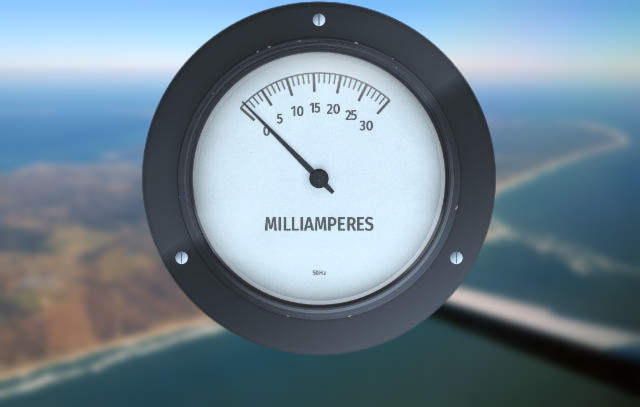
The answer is 1,mA
